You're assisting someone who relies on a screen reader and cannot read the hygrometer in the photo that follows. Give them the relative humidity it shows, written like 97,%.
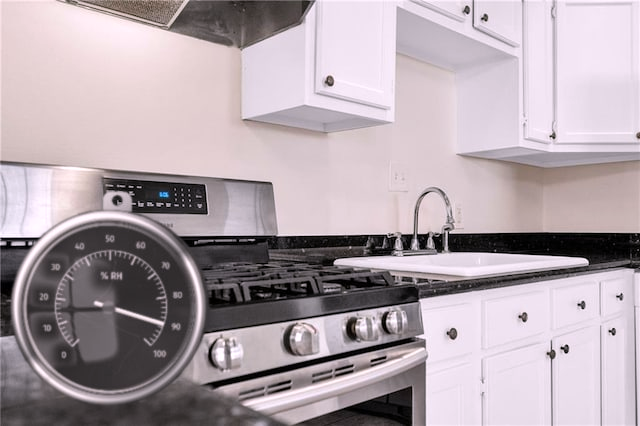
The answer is 90,%
